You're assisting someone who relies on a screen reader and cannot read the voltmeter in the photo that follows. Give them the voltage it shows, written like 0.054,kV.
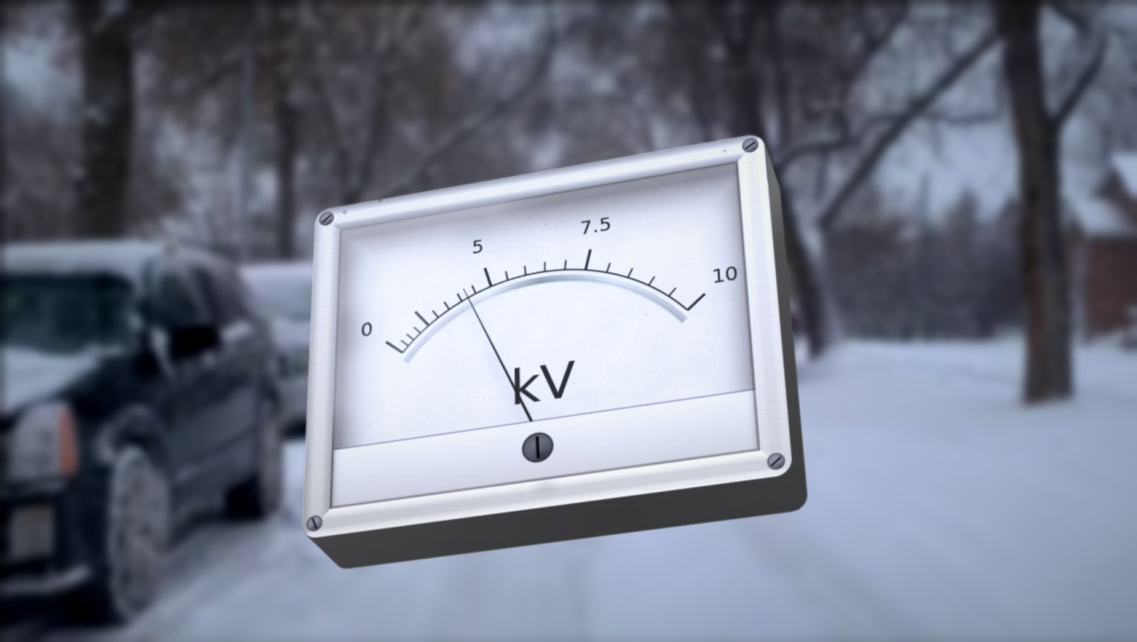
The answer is 4.25,kV
